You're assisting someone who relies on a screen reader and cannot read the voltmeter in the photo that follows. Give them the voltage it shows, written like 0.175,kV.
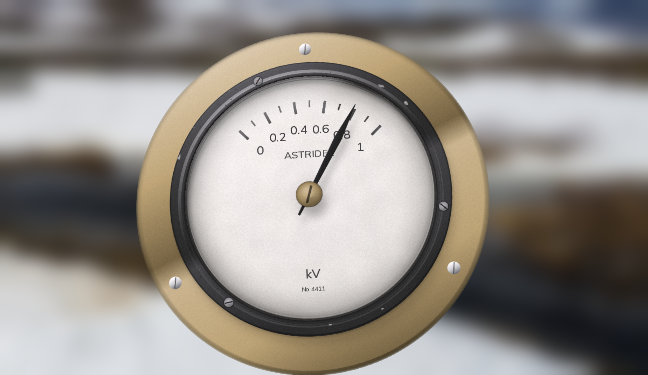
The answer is 0.8,kV
